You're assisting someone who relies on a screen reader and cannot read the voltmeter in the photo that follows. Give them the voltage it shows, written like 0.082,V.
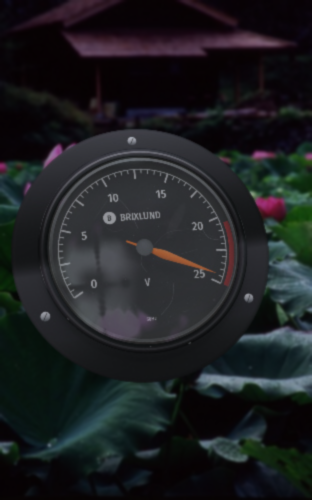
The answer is 24.5,V
